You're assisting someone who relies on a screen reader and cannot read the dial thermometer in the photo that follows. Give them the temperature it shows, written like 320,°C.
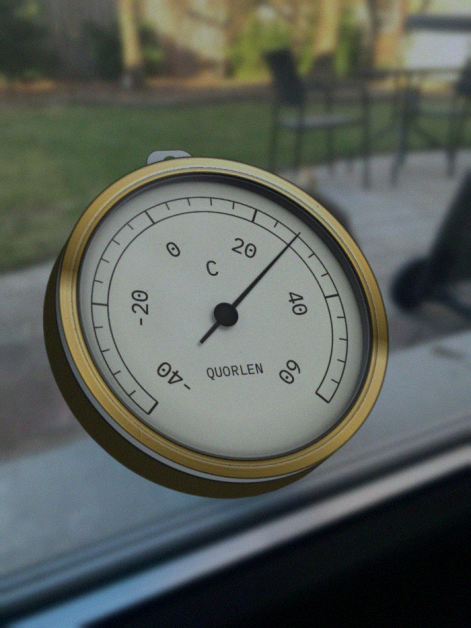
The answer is 28,°C
